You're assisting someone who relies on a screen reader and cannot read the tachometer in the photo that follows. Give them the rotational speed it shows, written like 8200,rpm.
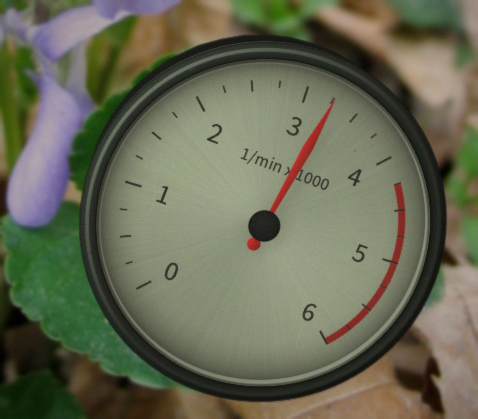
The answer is 3250,rpm
